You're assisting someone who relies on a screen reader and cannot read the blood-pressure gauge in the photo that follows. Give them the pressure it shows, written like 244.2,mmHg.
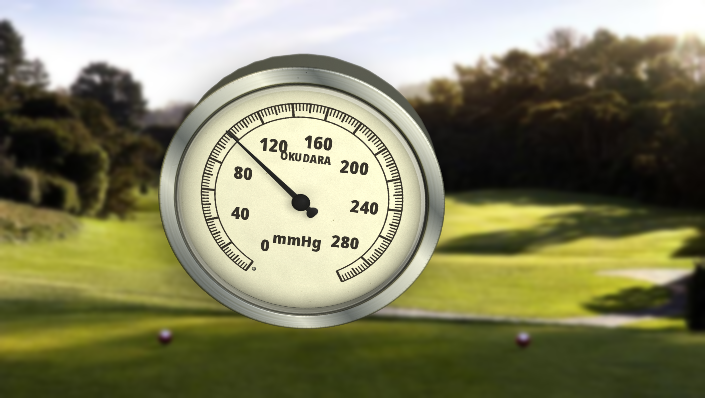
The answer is 100,mmHg
